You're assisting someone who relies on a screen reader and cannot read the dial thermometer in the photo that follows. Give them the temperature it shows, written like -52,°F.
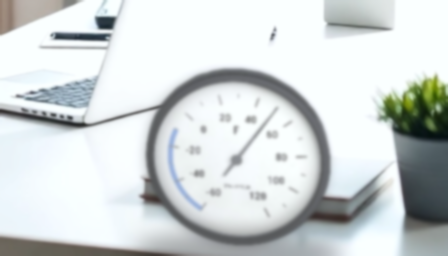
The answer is 50,°F
